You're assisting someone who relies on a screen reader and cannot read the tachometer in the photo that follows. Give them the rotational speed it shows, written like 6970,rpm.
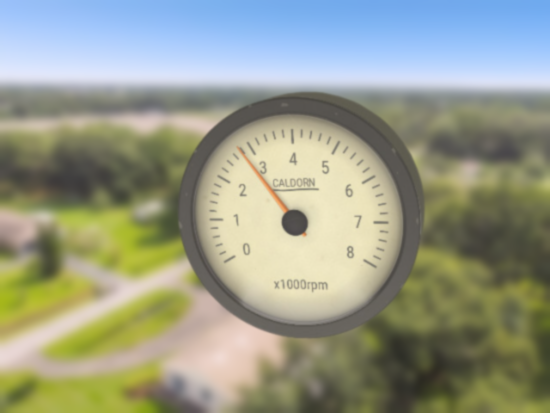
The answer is 2800,rpm
